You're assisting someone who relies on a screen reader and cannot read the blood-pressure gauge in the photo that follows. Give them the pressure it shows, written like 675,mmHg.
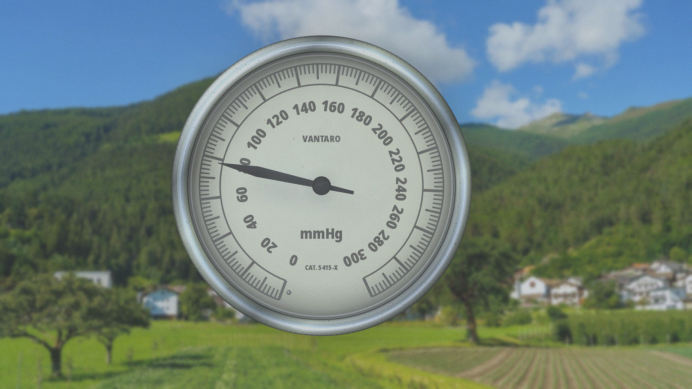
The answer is 78,mmHg
